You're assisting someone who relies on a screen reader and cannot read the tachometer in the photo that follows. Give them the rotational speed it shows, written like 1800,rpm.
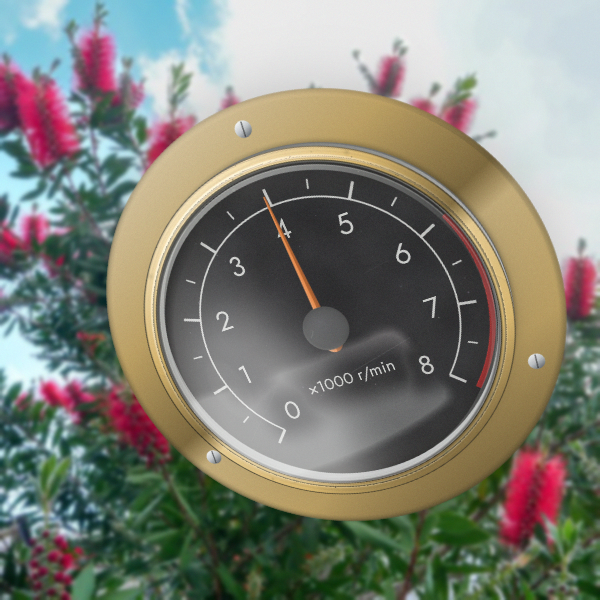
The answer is 4000,rpm
